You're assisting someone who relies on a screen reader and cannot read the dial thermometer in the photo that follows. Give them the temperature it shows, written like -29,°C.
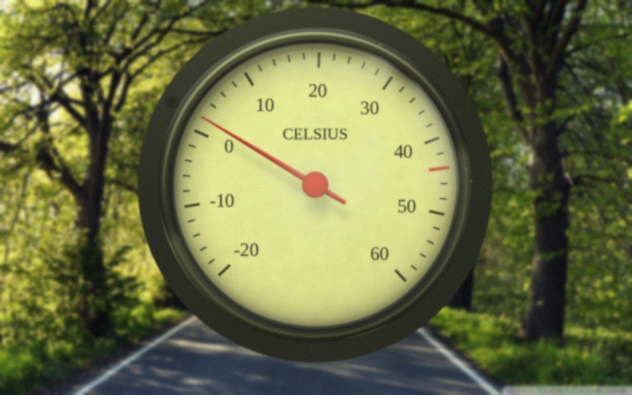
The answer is 2,°C
